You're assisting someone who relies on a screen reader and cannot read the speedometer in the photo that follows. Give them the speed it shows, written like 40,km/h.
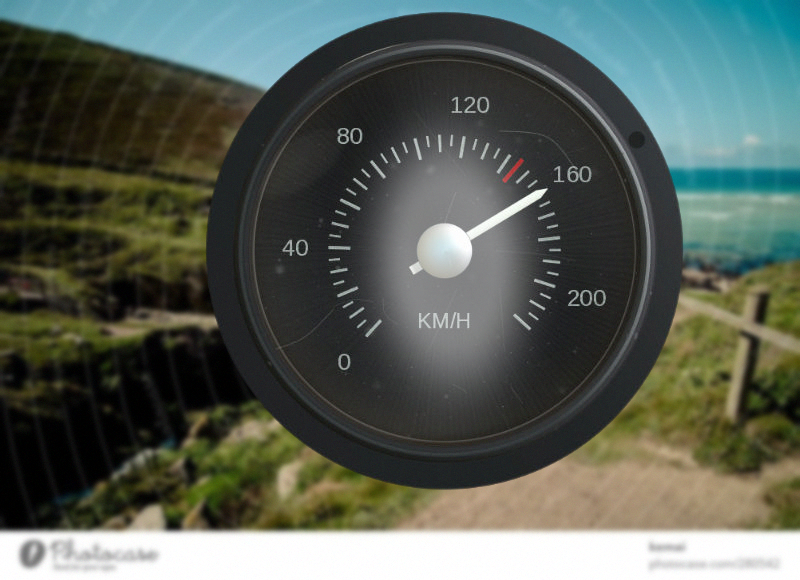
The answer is 160,km/h
